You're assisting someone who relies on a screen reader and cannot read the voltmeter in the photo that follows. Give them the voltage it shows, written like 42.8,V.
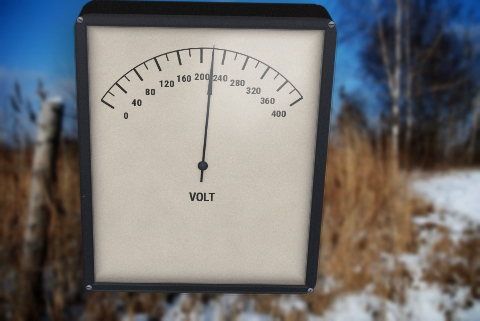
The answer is 220,V
